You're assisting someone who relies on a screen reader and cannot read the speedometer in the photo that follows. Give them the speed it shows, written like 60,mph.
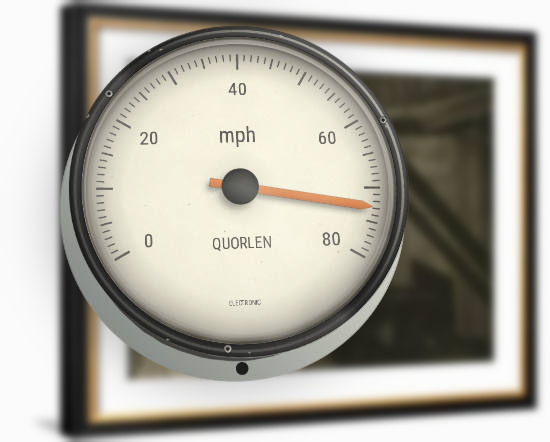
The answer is 73,mph
